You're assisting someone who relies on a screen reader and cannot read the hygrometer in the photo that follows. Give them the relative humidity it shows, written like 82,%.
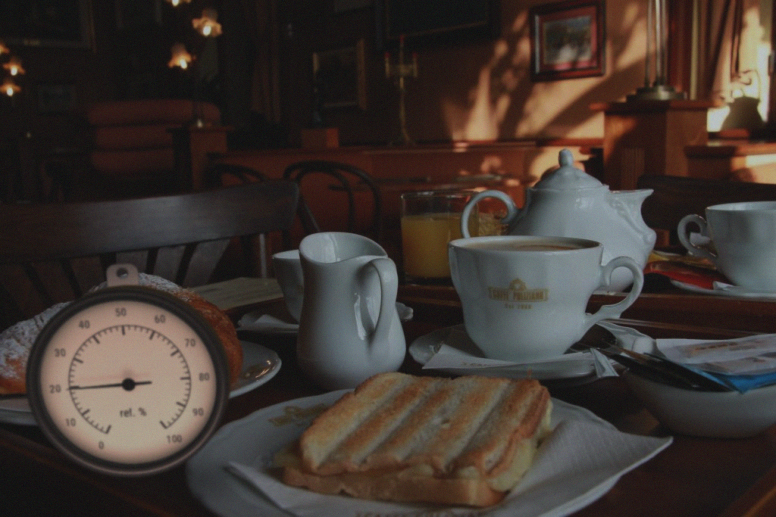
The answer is 20,%
